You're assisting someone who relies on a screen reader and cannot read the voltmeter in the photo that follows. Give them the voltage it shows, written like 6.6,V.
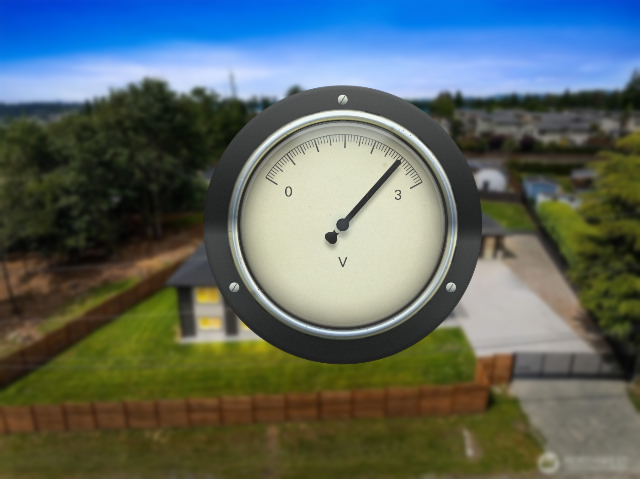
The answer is 2.5,V
